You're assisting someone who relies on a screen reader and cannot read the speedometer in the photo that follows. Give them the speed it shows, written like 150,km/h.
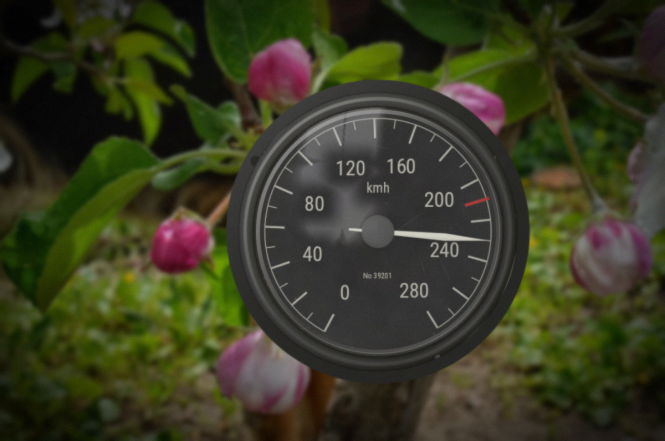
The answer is 230,km/h
